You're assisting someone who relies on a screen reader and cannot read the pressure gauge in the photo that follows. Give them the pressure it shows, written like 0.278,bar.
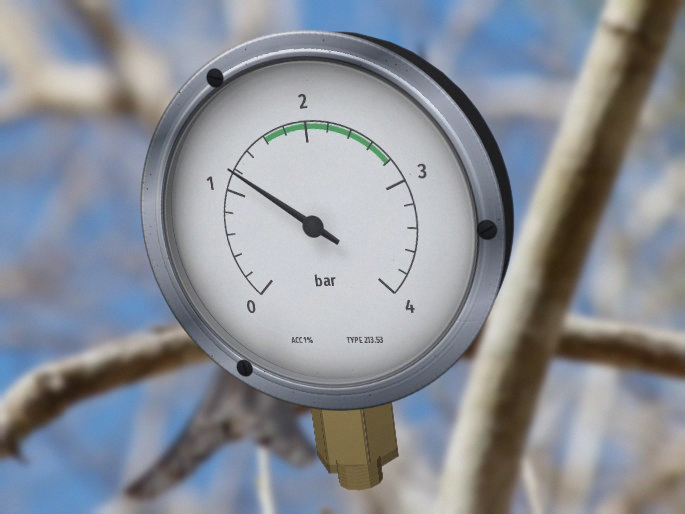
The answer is 1.2,bar
